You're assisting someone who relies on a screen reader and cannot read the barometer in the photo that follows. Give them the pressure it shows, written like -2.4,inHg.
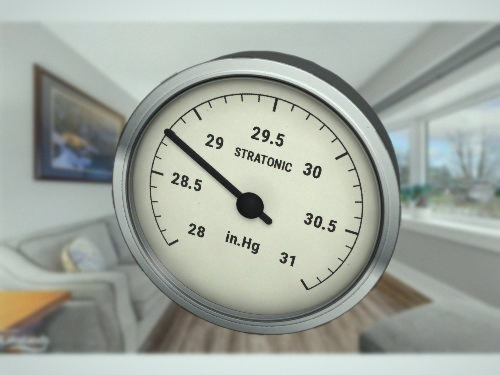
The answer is 28.8,inHg
